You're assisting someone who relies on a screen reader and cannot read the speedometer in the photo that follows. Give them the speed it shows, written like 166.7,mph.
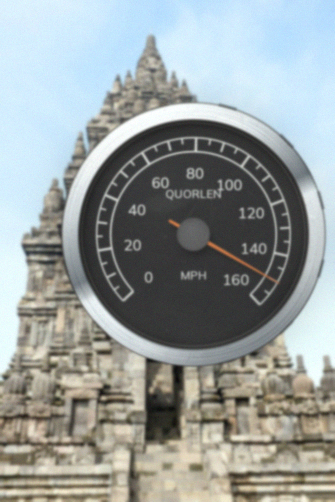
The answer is 150,mph
